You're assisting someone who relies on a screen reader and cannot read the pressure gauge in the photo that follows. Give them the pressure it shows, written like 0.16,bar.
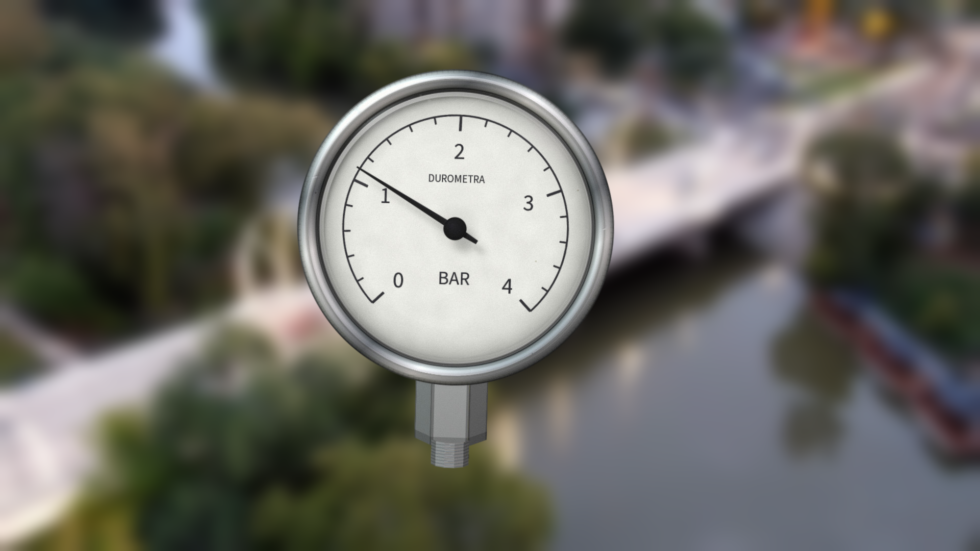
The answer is 1.1,bar
